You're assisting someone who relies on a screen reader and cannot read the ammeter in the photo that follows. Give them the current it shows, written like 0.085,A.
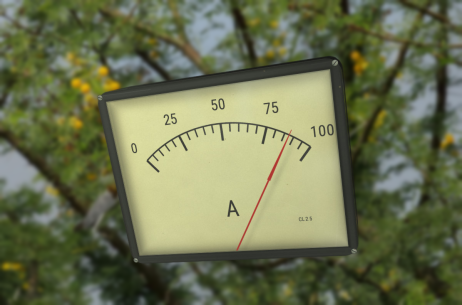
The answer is 87.5,A
